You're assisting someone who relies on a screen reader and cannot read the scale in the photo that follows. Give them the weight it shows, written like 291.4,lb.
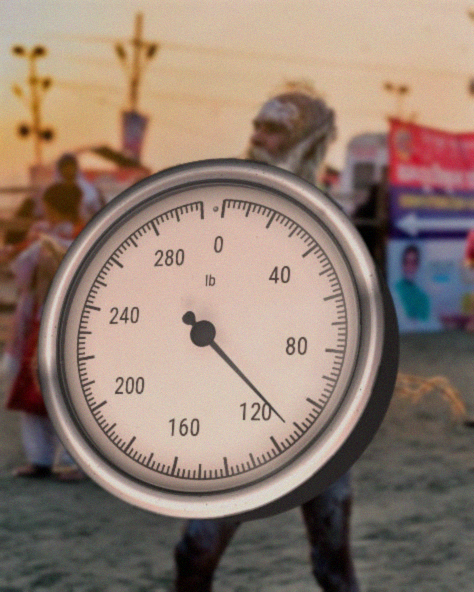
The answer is 112,lb
